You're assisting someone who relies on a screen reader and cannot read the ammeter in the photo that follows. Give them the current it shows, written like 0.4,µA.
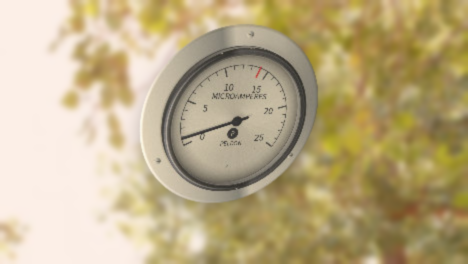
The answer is 1,µA
